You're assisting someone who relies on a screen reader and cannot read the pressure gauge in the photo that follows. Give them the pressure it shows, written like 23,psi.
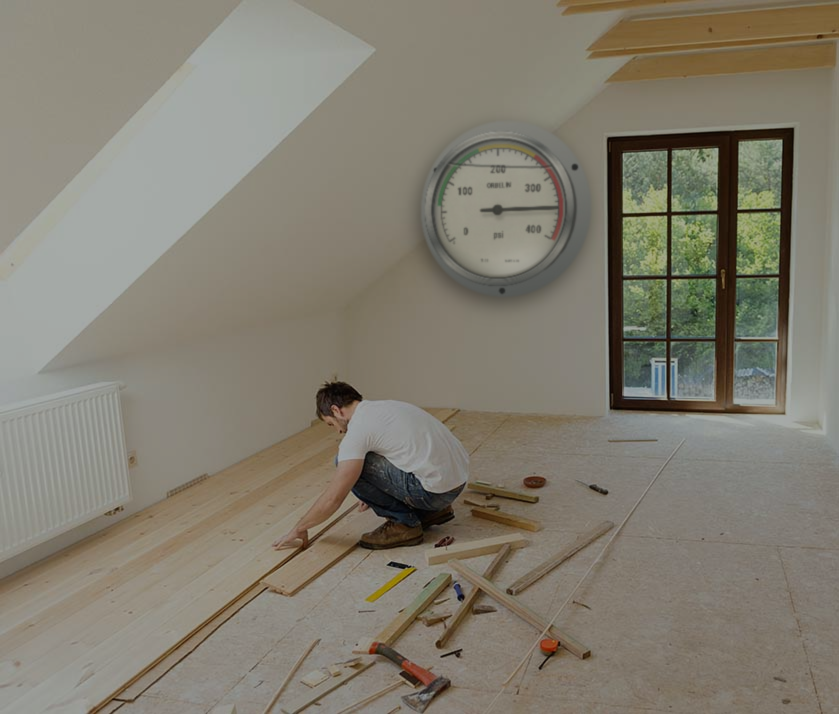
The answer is 350,psi
